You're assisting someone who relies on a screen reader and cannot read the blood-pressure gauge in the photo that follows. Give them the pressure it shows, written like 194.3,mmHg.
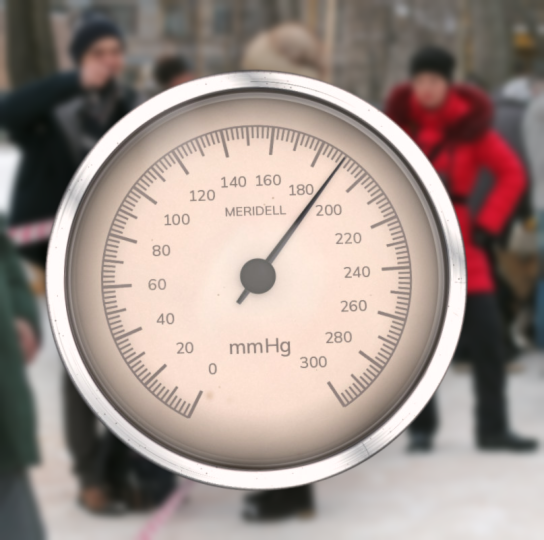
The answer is 190,mmHg
